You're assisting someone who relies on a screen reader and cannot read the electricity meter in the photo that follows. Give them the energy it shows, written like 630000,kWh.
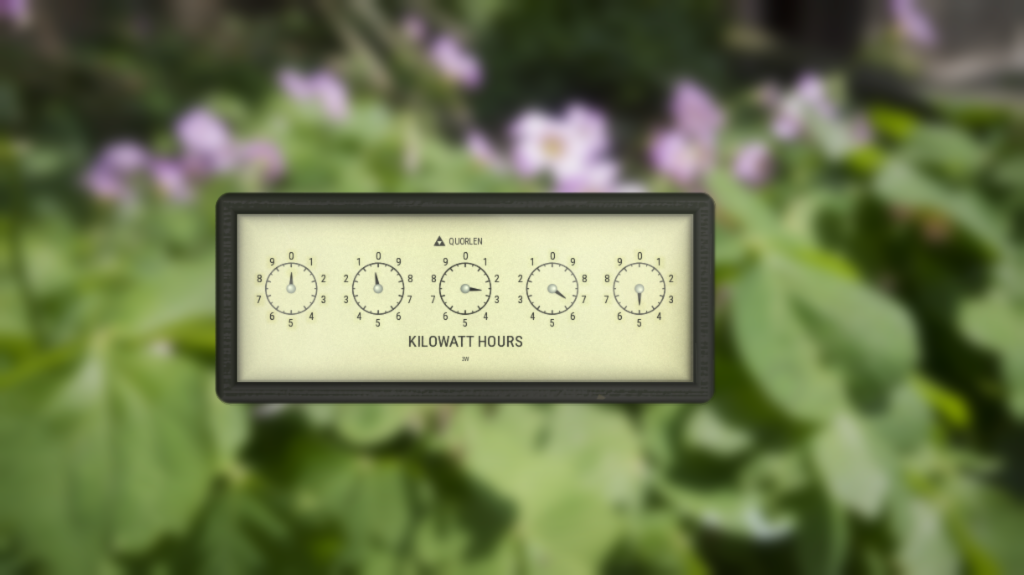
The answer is 265,kWh
